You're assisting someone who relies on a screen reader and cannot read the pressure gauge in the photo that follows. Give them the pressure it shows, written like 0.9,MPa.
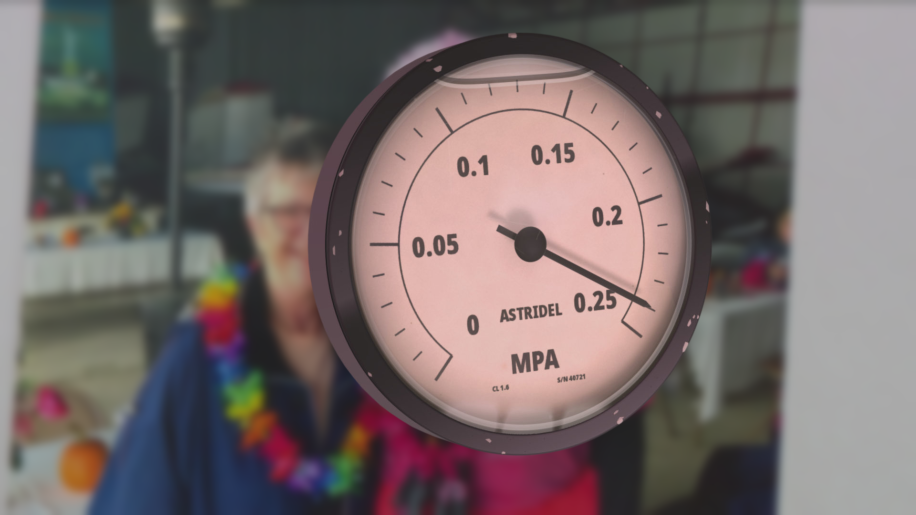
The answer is 0.24,MPa
